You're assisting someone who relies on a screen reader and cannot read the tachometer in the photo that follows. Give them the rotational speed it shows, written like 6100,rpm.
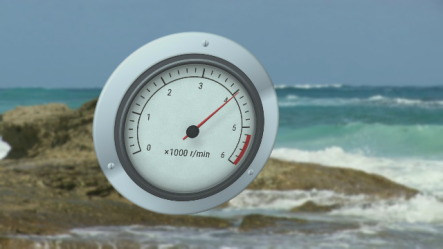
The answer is 4000,rpm
